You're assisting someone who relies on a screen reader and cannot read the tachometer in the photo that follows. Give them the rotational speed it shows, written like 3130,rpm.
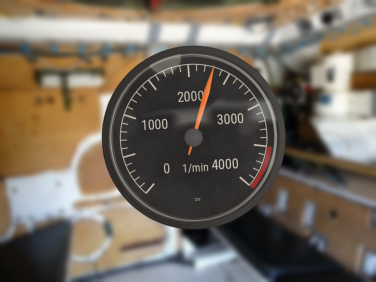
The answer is 2300,rpm
